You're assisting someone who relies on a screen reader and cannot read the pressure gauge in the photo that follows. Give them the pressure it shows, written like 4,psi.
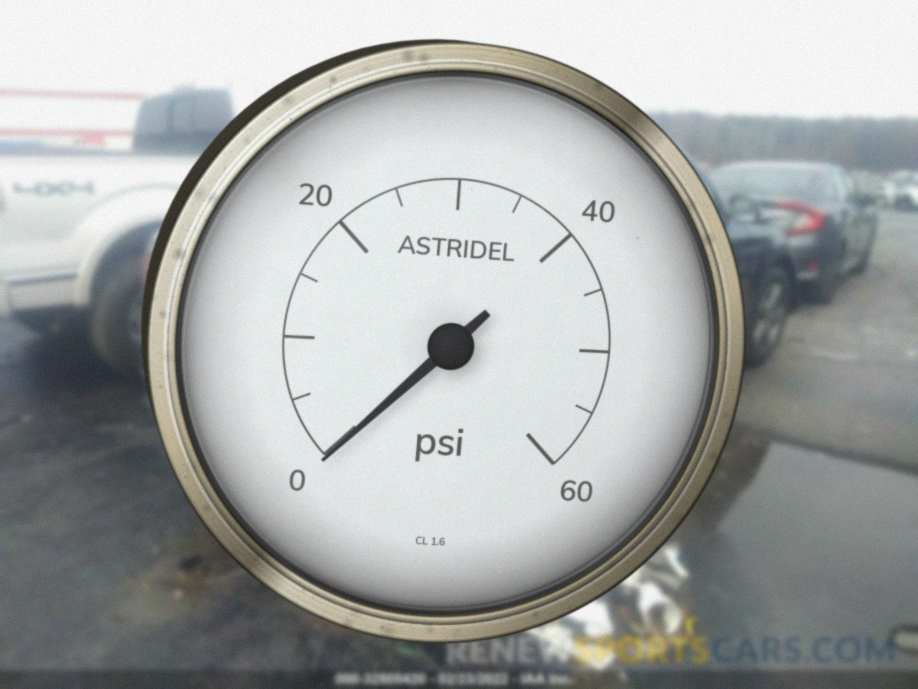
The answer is 0,psi
